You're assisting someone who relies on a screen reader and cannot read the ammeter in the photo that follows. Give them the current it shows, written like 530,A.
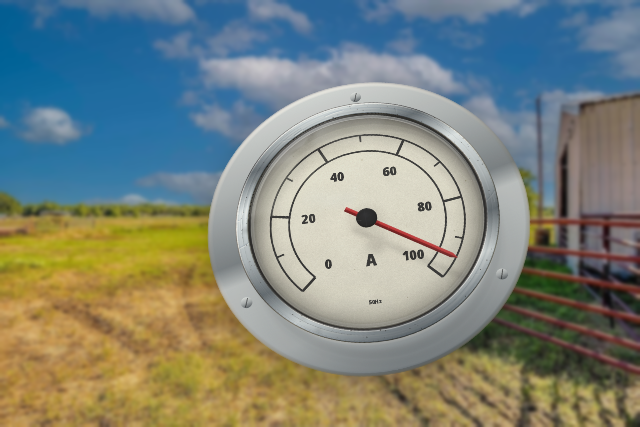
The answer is 95,A
